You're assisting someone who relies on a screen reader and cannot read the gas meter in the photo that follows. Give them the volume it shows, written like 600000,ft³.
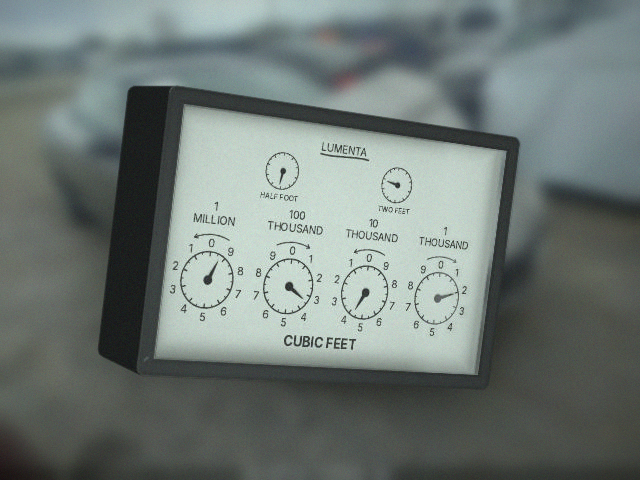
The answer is 934200,ft³
